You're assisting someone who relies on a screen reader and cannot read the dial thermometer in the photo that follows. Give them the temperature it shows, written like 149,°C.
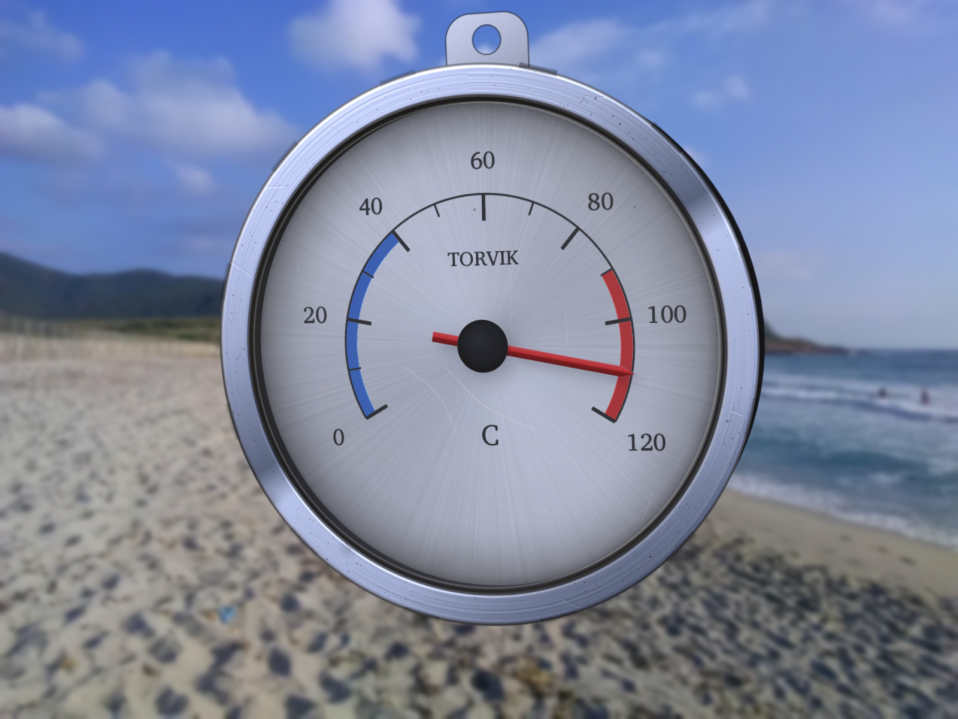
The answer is 110,°C
